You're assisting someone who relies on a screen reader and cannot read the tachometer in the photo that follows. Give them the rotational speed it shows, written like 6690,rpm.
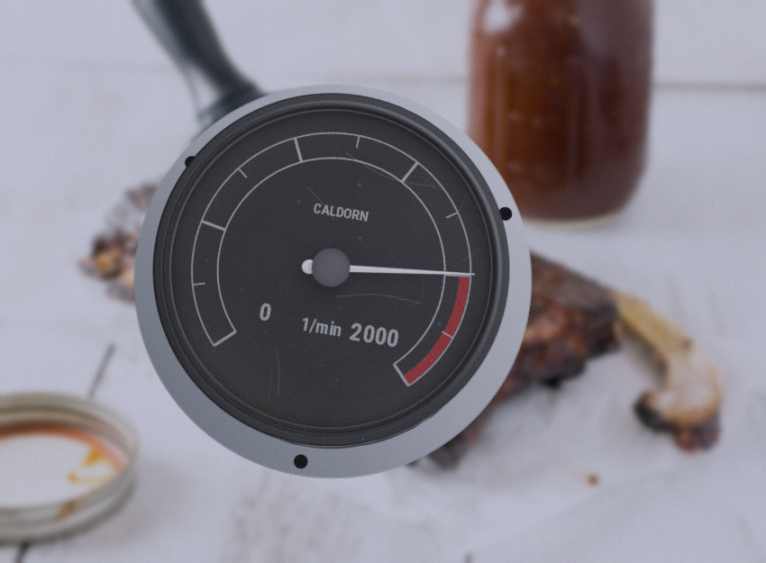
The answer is 1600,rpm
